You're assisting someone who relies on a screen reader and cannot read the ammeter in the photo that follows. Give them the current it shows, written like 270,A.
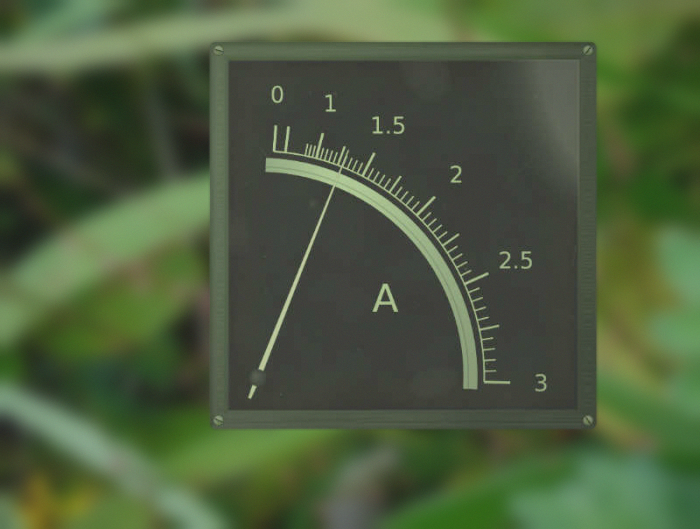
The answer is 1.3,A
